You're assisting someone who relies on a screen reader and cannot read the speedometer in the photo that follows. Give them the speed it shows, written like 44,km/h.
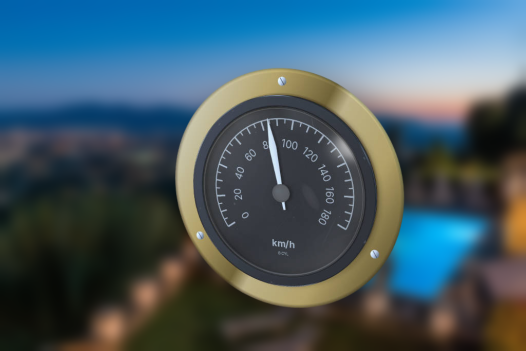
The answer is 85,km/h
